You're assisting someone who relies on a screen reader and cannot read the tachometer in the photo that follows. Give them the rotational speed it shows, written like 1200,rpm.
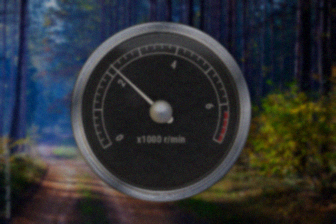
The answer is 2200,rpm
